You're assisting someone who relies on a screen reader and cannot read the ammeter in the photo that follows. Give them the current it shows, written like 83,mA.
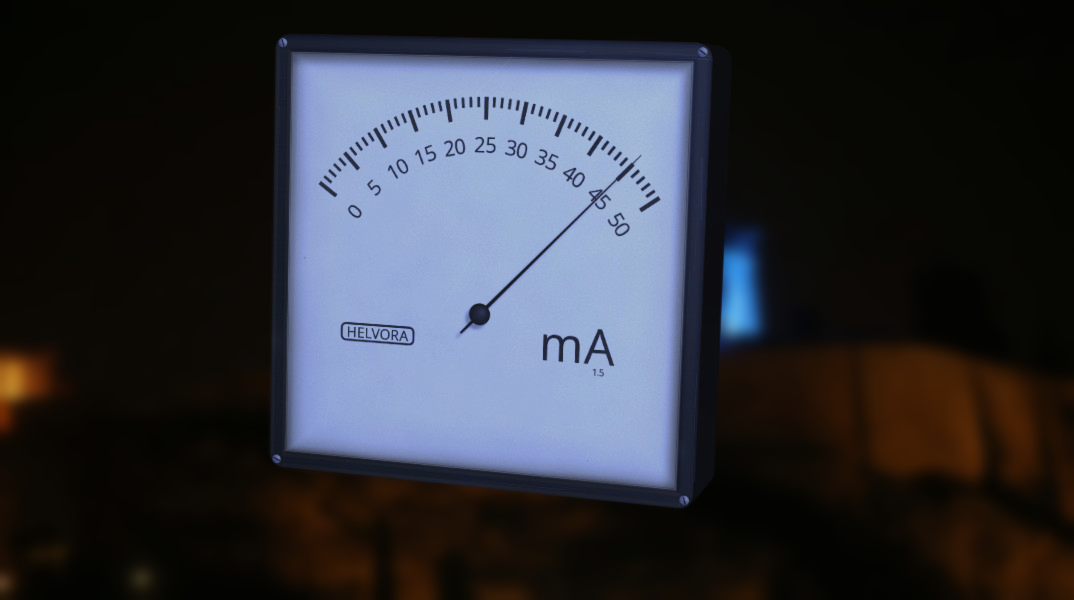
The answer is 45,mA
